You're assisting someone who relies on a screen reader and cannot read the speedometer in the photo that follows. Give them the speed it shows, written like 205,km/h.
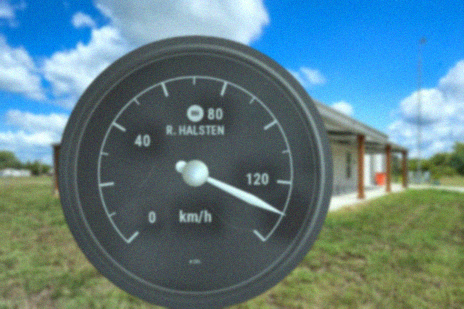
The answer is 130,km/h
